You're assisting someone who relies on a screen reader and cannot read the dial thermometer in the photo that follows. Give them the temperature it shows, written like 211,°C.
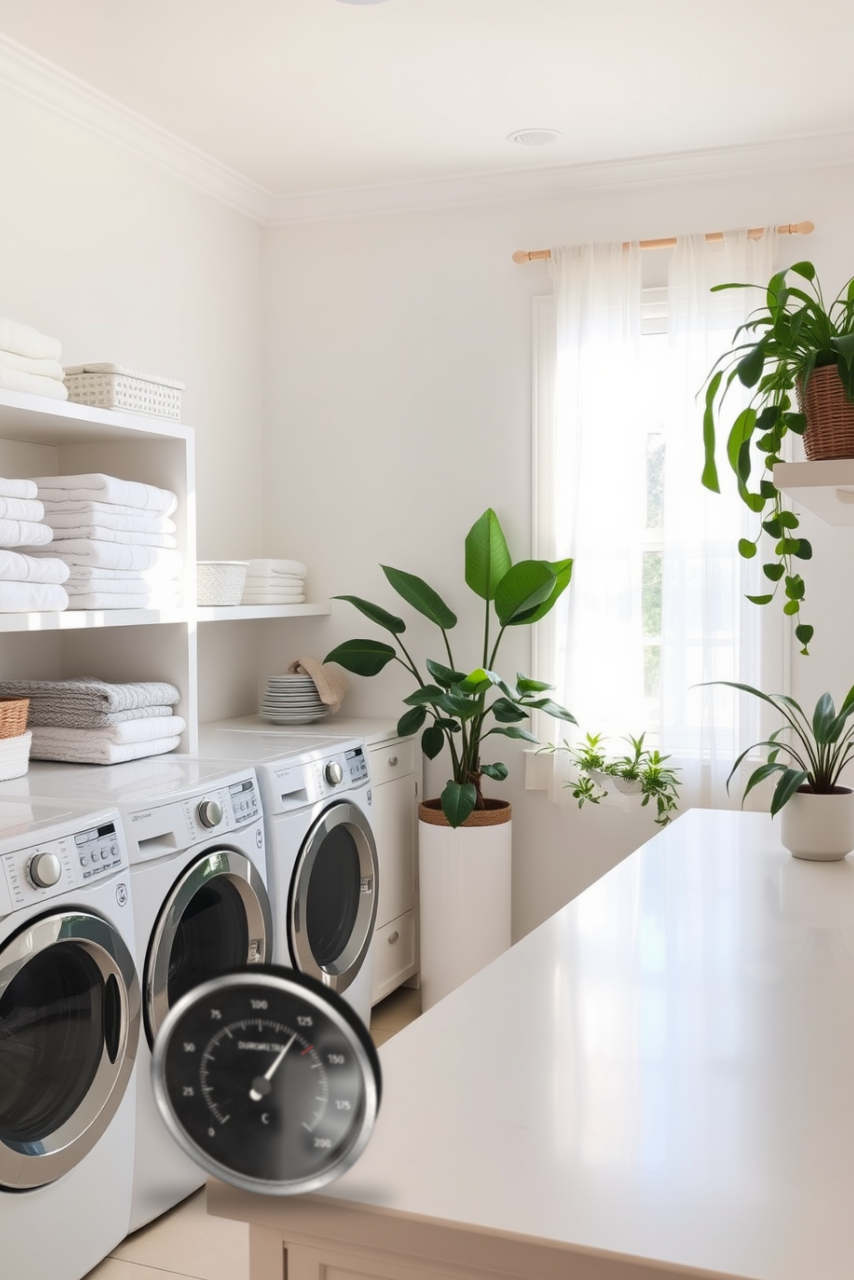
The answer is 125,°C
